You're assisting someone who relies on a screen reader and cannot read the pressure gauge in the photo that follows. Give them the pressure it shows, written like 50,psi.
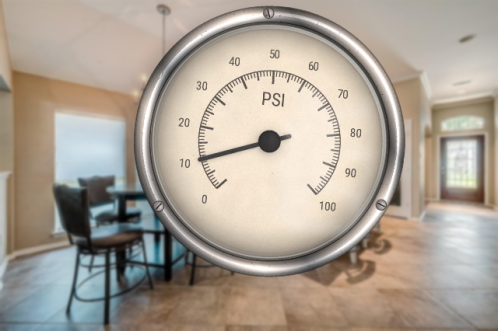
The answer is 10,psi
